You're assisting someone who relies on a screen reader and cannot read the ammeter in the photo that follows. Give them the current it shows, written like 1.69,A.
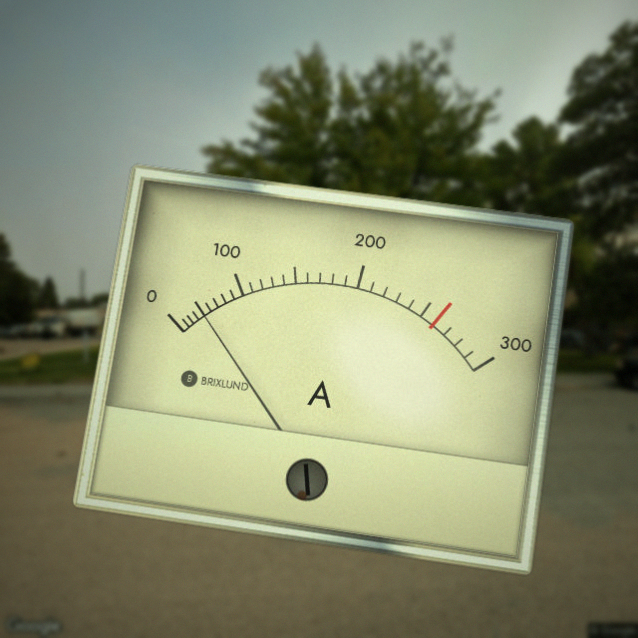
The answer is 50,A
